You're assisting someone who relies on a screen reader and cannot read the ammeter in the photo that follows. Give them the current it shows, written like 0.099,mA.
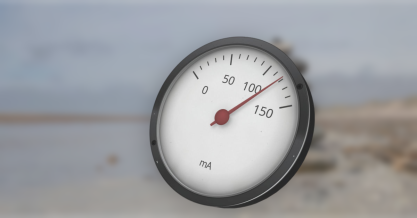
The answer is 120,mA
